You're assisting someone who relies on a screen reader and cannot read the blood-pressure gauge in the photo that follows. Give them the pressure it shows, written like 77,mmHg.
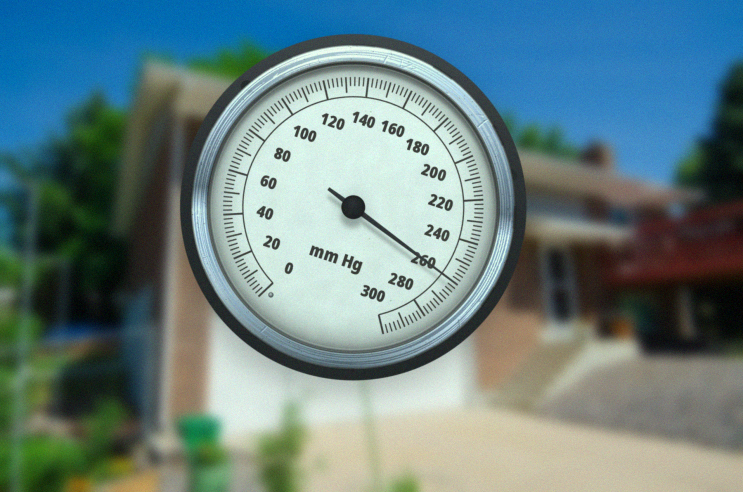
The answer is 260,mmHg
